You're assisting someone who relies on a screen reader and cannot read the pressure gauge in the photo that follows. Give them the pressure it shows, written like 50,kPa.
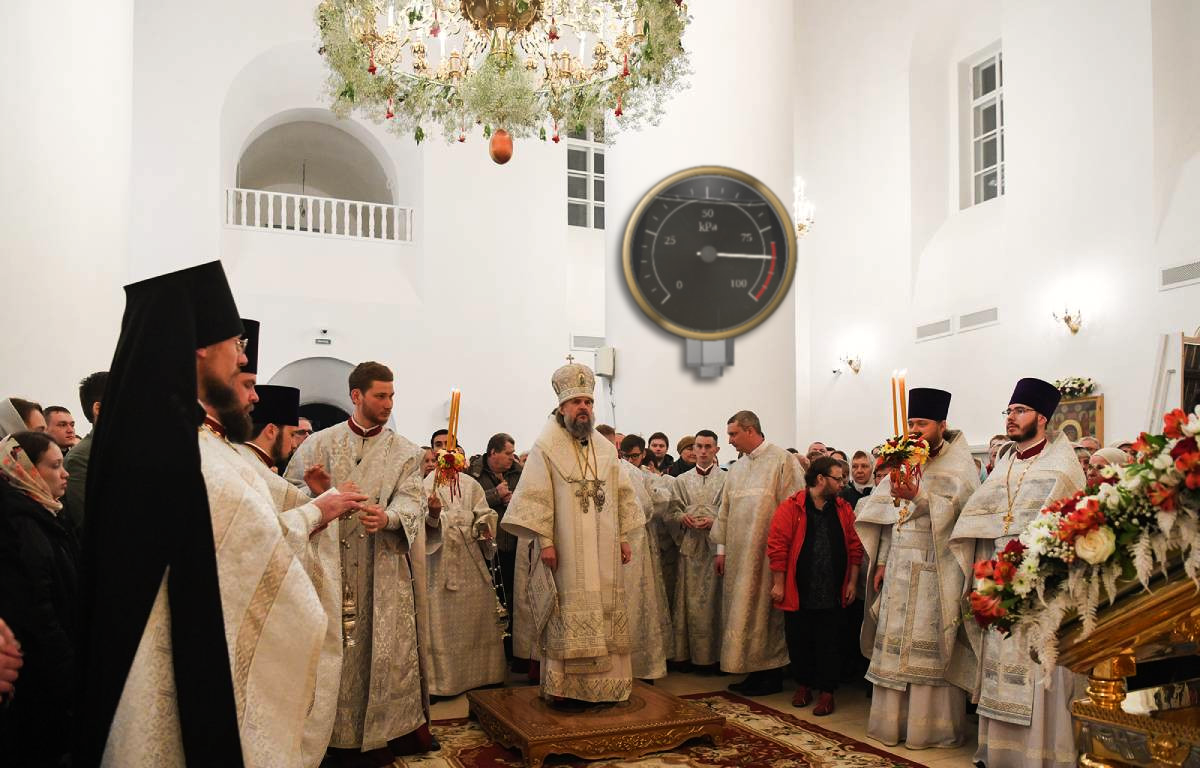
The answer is 85,kPa
